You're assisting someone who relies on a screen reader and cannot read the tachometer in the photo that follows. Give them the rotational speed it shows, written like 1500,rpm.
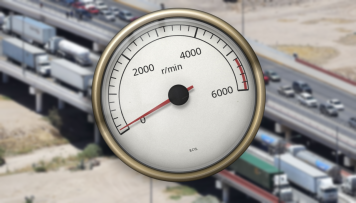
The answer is 100,rpm
